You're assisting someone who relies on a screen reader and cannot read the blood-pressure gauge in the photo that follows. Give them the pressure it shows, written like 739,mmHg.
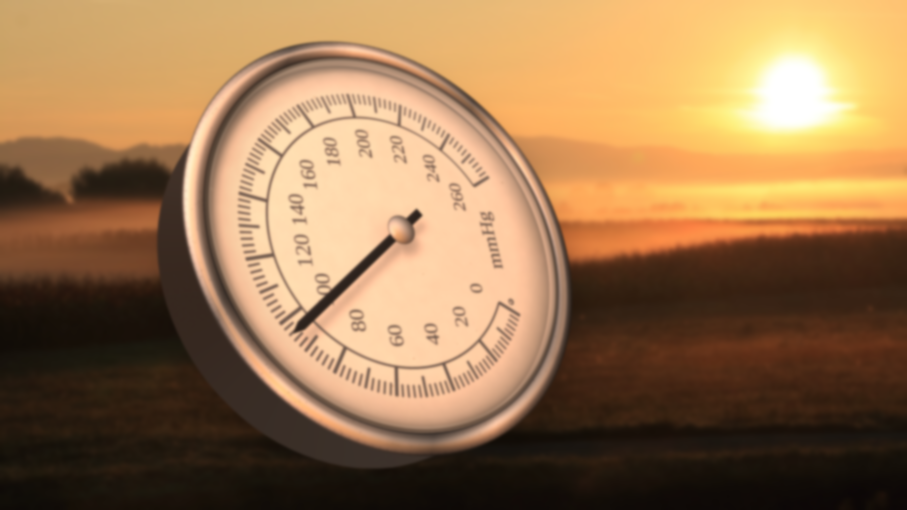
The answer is 96,mmHg
